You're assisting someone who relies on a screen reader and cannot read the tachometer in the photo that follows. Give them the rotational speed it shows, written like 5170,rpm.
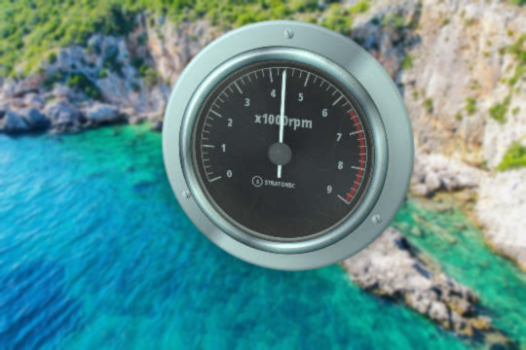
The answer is 4400,rpm
